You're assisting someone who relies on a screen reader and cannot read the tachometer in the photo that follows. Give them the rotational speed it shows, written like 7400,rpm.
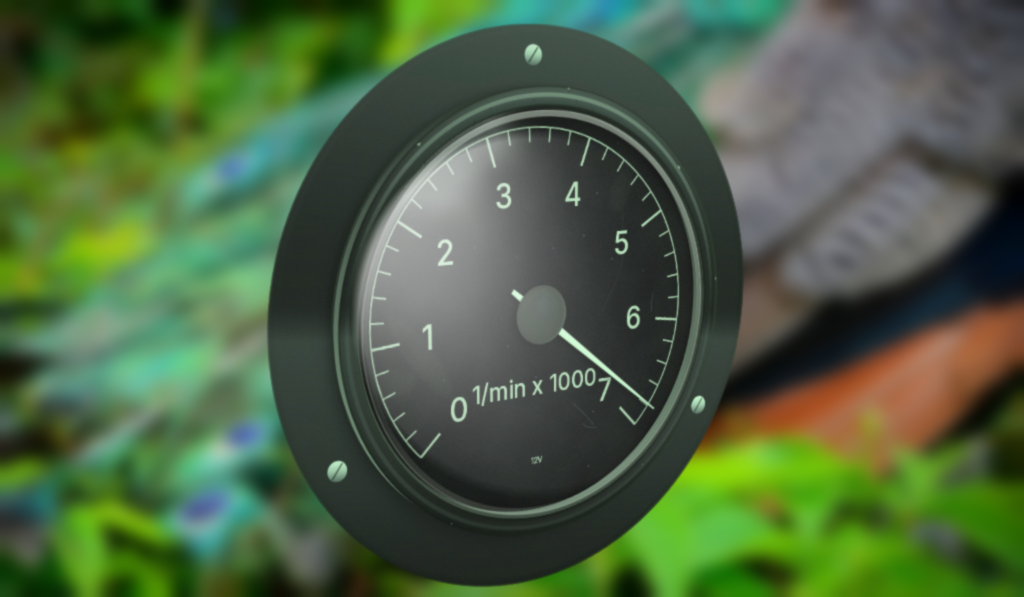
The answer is 6800,rpm
